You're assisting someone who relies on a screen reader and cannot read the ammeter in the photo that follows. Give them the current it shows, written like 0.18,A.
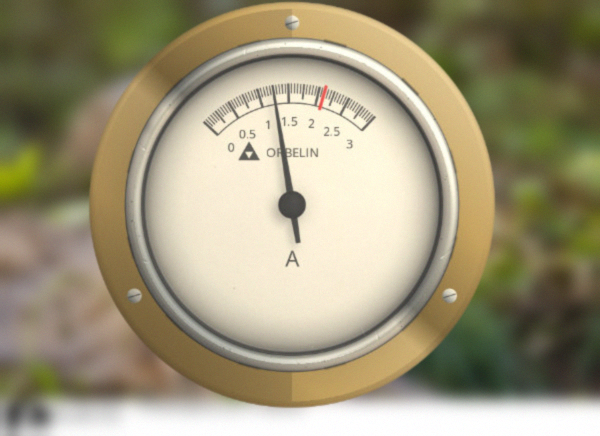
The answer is 1.25,A
